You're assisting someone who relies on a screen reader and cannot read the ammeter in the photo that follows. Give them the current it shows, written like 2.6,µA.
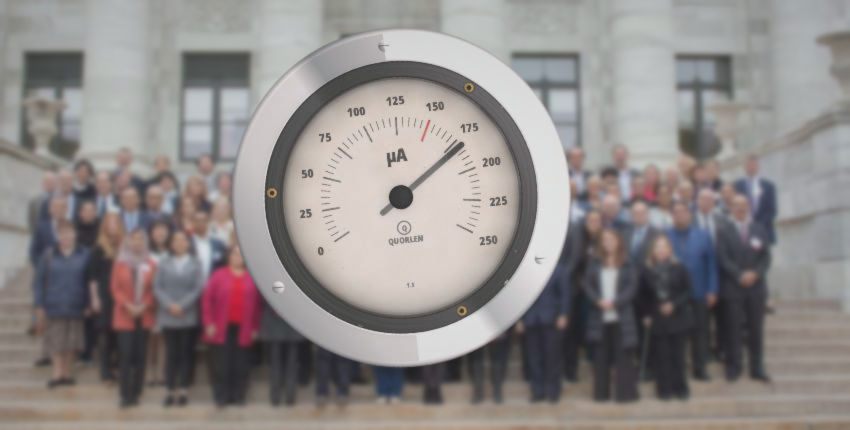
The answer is 180,µA
